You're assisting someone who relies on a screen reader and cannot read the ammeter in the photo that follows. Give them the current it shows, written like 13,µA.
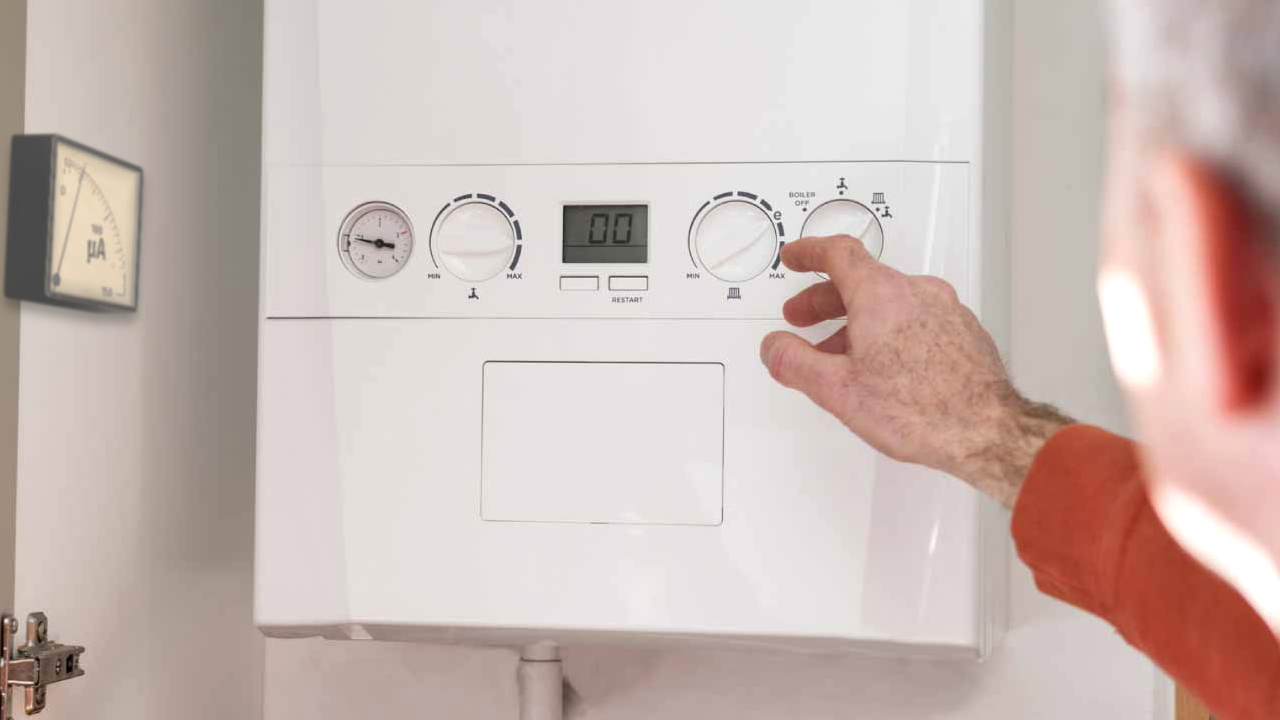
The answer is 50,µA
